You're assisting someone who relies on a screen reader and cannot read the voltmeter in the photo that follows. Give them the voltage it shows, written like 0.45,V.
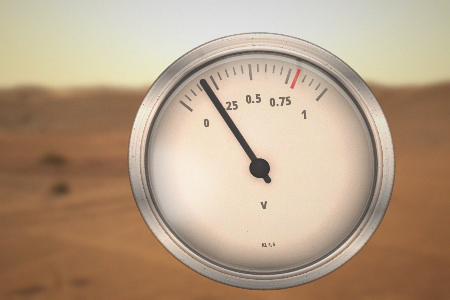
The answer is 0.2,V
